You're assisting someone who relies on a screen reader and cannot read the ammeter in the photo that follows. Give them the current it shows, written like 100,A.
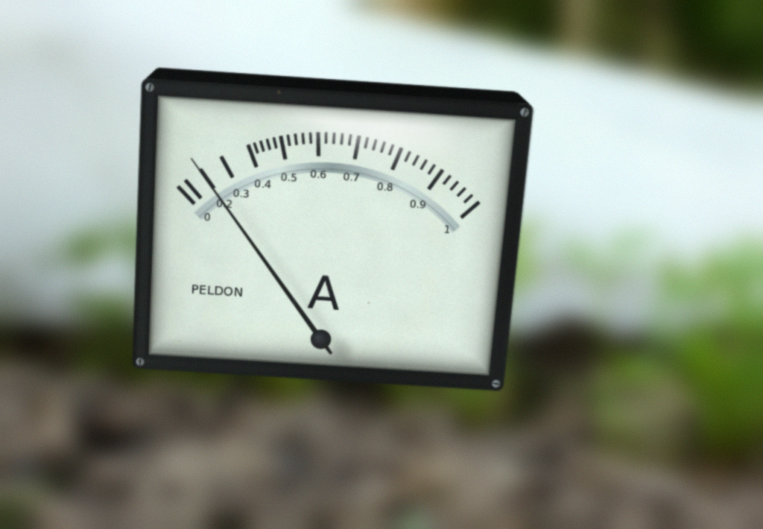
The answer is 0.2,A
